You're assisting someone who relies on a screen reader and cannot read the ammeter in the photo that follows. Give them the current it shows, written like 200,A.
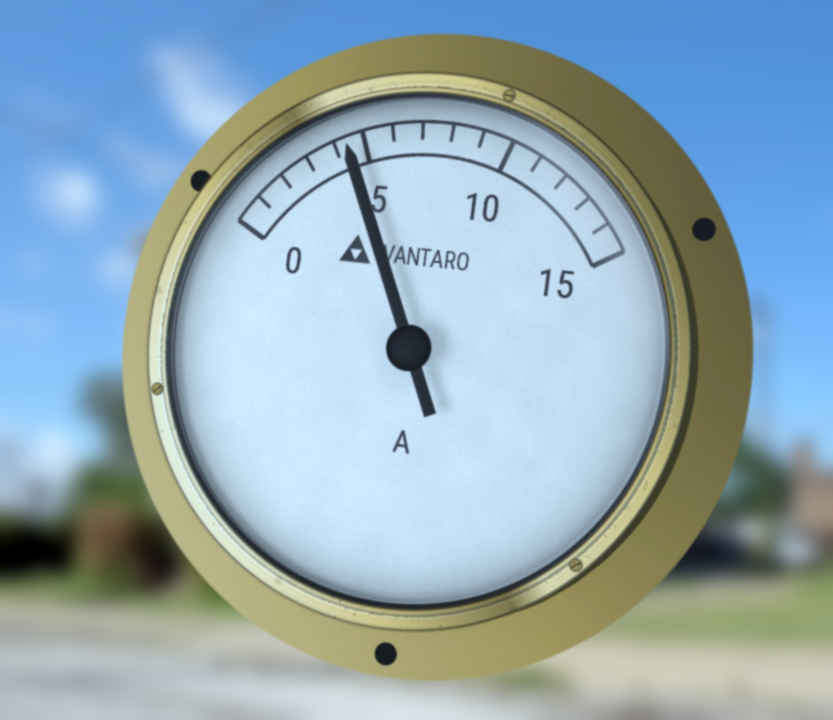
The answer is 4.5,A
